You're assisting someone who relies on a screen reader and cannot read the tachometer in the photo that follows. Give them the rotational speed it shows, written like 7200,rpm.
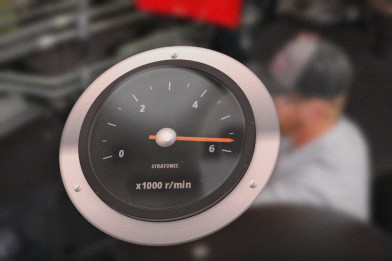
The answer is 5750,rpm
